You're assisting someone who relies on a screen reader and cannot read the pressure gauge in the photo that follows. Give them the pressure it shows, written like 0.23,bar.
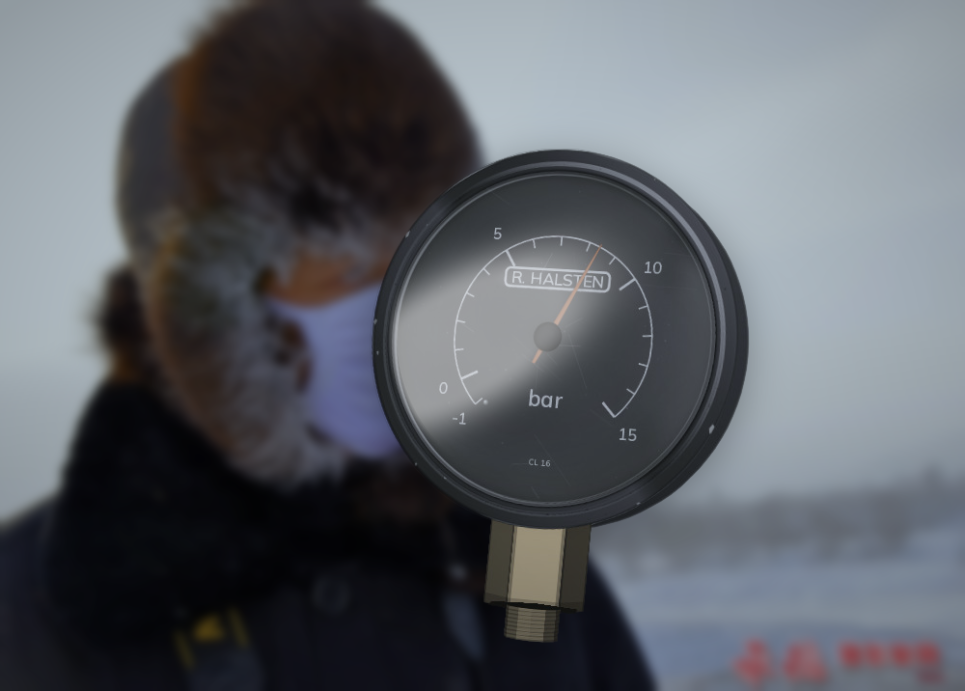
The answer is 8.5,bar
